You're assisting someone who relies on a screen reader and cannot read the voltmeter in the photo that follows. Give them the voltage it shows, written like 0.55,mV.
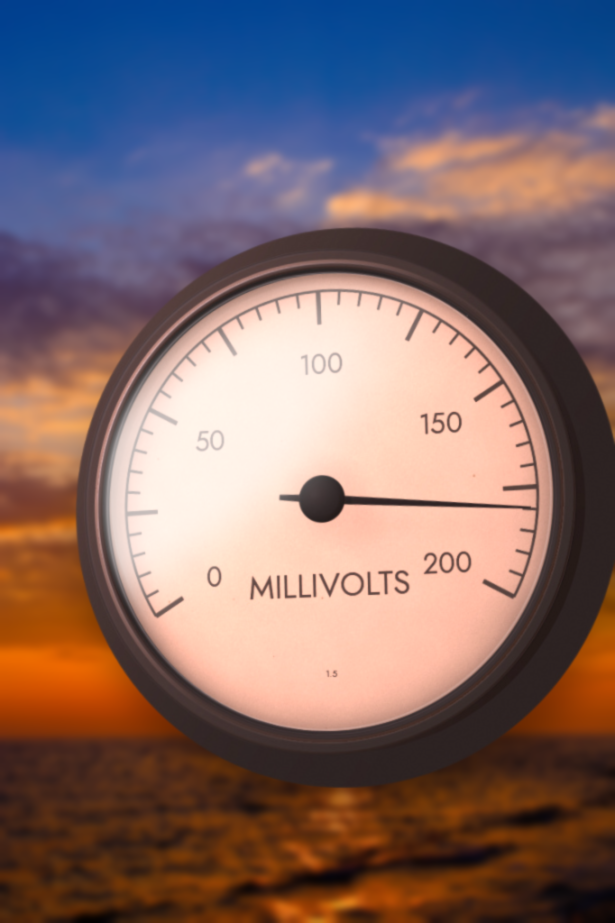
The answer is 180,mV
